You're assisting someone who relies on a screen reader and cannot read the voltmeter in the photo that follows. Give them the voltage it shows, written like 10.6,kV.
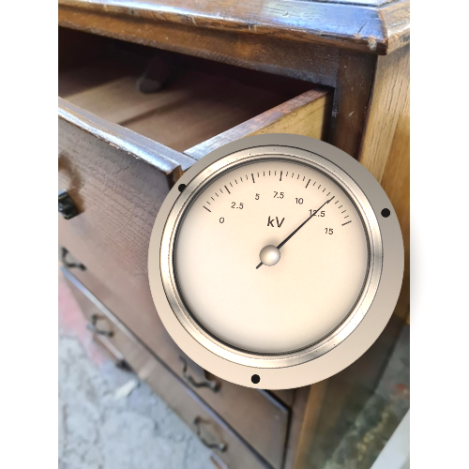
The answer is 12.5,kV
